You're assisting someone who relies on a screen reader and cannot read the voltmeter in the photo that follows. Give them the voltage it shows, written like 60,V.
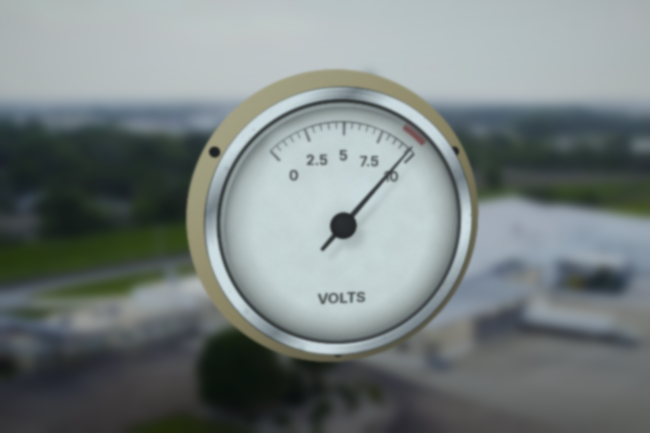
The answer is 9.5,V
